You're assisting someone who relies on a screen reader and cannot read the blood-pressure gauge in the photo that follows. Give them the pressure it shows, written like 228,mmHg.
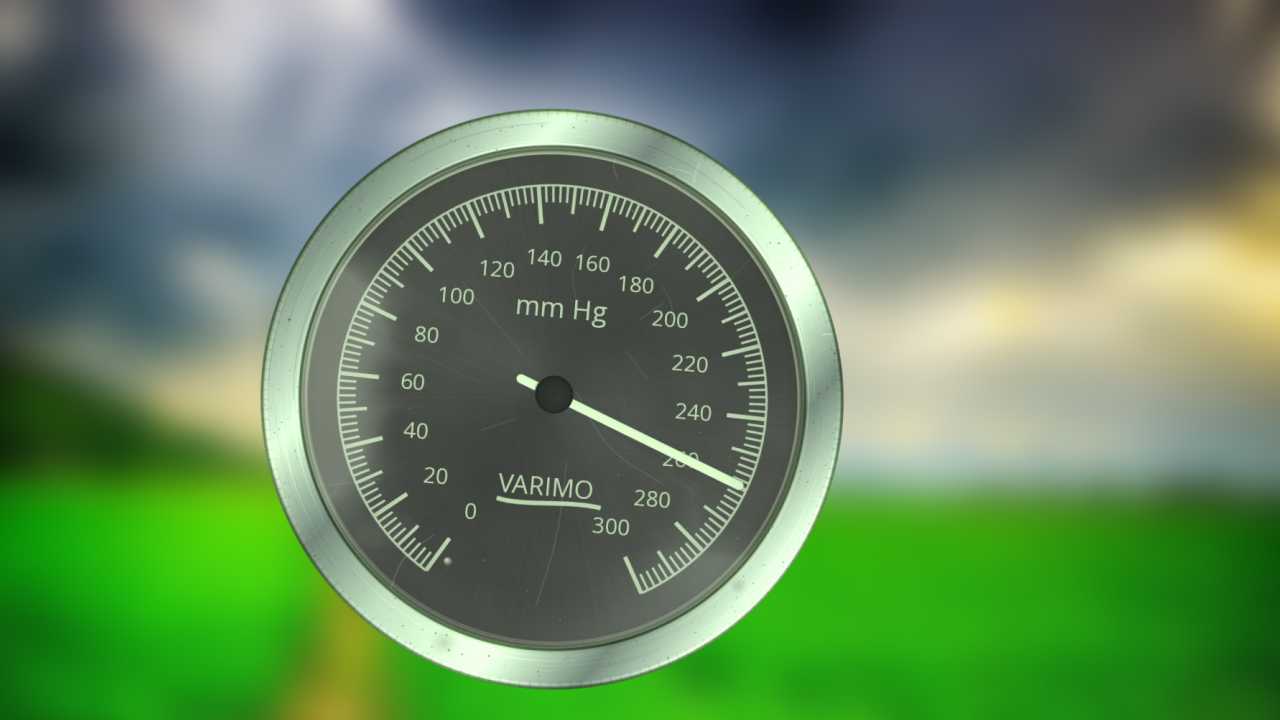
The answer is 260,mmHg
